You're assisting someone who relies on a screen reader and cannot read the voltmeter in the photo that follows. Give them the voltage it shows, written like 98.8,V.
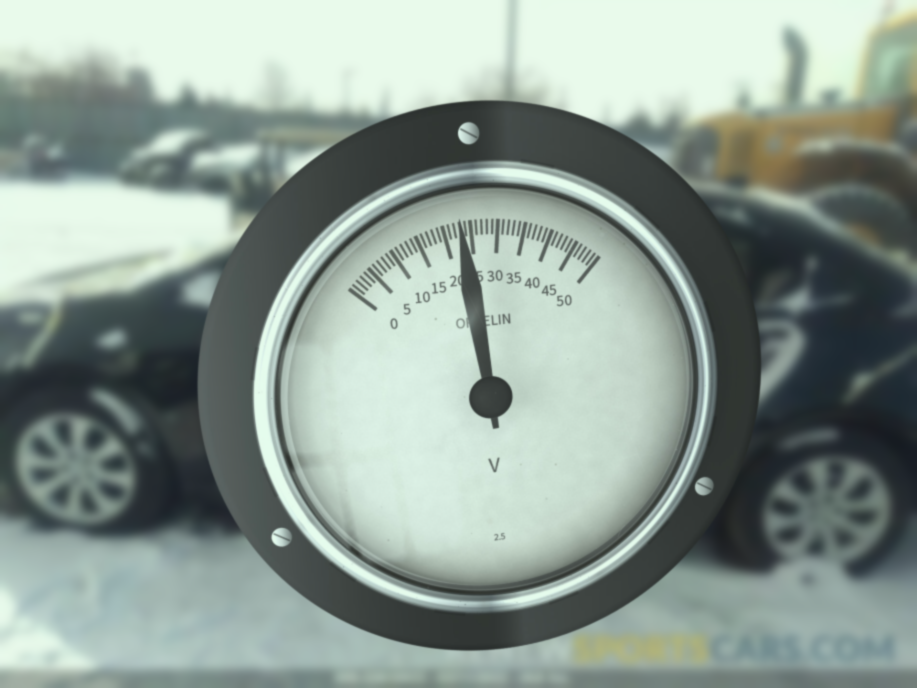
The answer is 23,V
